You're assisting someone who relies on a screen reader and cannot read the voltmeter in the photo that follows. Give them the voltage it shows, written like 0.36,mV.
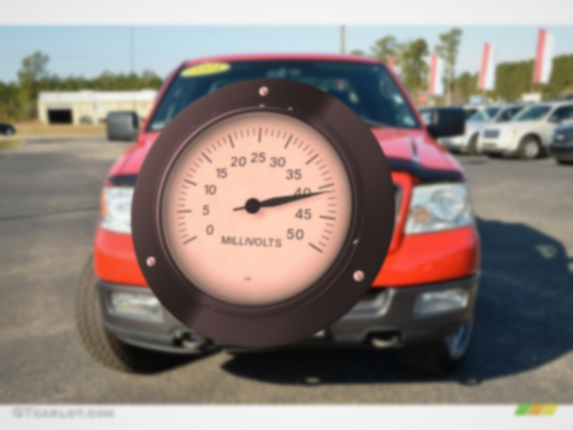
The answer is 41,mV
